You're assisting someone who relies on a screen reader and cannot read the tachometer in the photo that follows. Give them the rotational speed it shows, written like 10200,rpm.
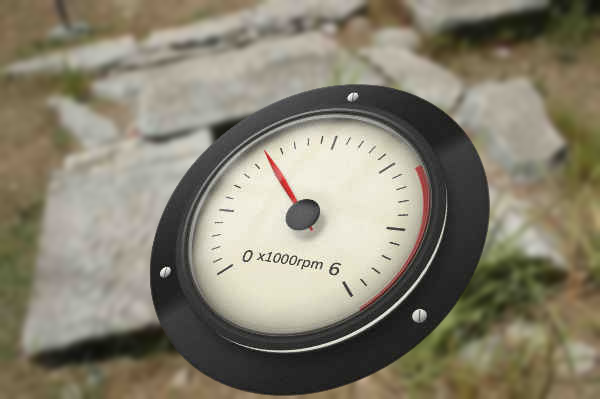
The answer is 2000,rpm
